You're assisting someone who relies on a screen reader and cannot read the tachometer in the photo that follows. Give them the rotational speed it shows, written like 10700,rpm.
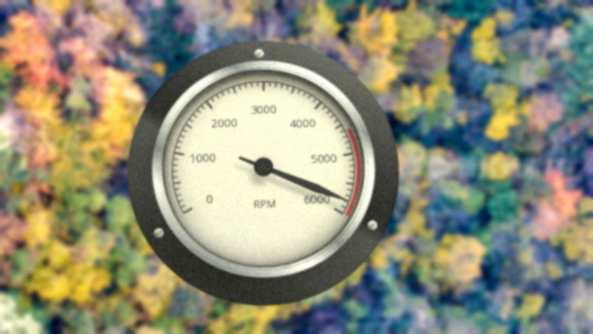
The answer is 5800,rpm
